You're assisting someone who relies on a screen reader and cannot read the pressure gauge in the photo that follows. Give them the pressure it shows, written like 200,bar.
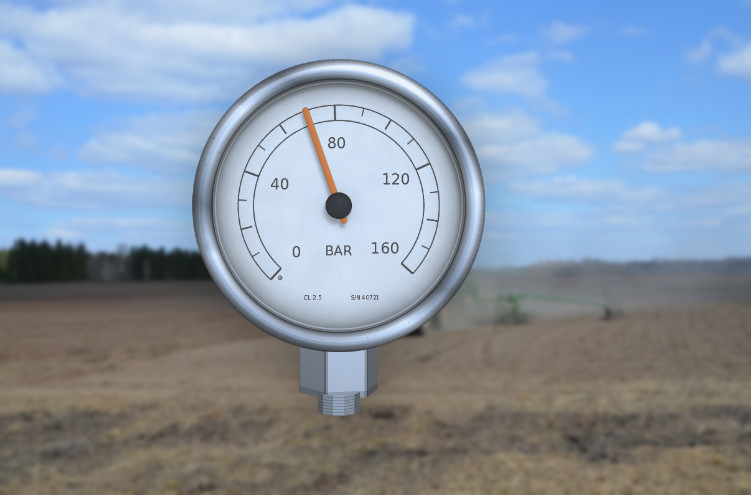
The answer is 70,bar
